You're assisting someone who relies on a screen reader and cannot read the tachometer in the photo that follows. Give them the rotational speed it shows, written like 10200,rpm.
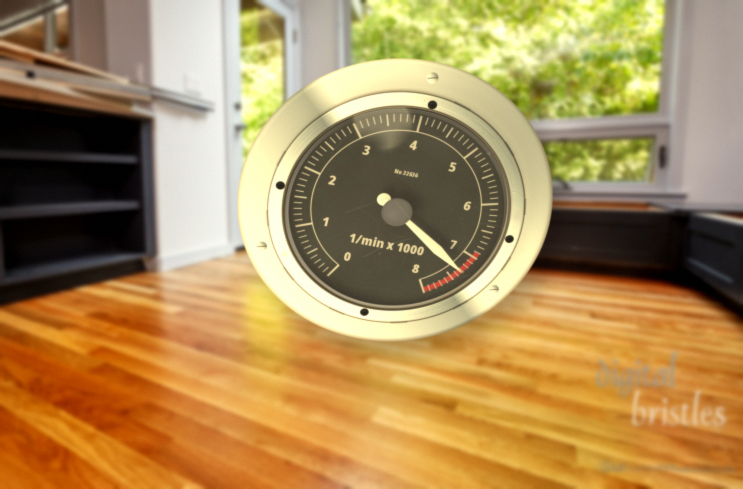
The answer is 7300,rpm
